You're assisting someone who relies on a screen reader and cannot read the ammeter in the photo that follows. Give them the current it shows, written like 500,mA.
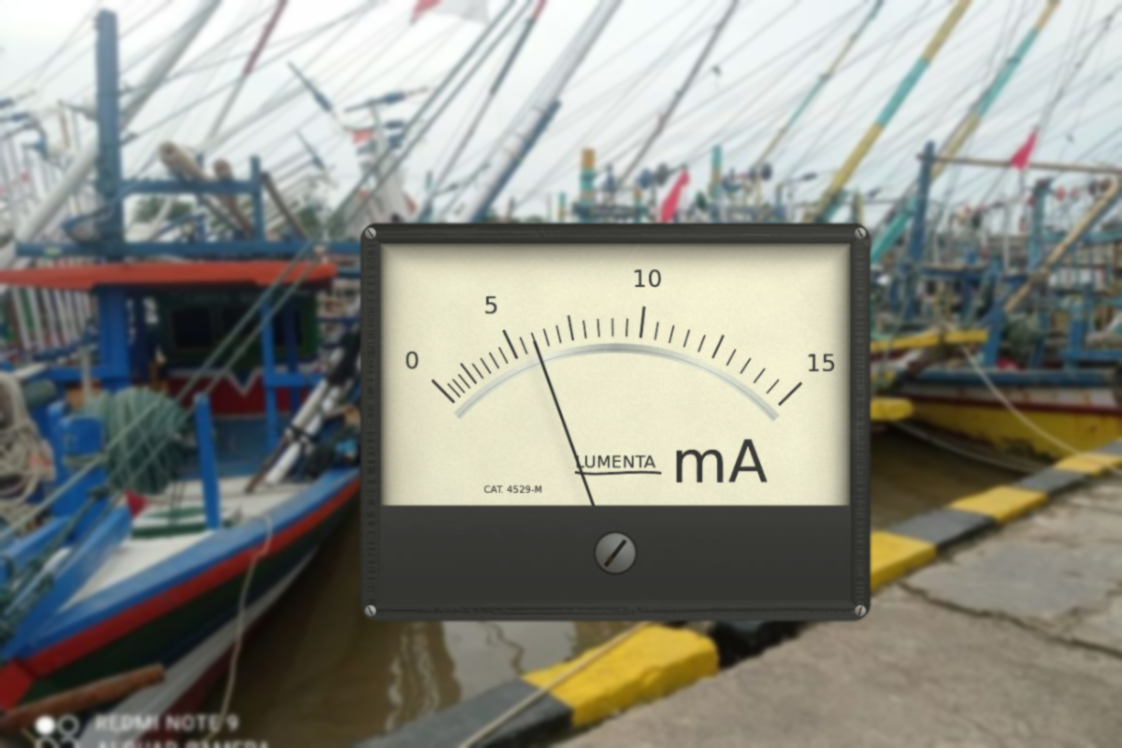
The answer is 6,mA
